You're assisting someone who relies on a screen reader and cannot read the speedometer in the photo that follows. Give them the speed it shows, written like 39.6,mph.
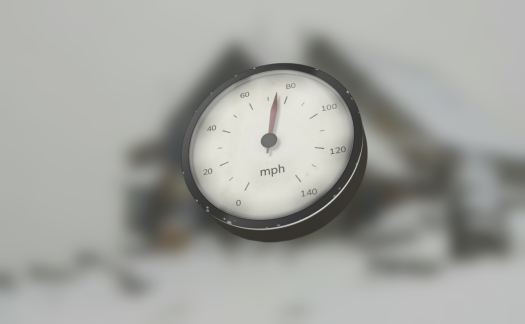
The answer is 75,mph
